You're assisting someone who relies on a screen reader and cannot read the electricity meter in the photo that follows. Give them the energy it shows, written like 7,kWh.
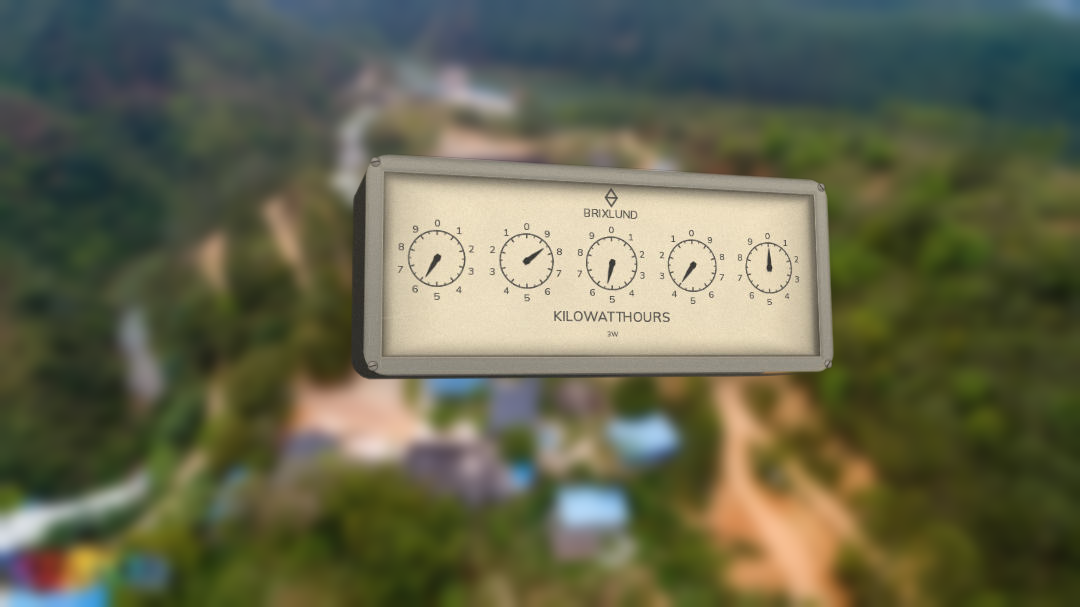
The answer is 58540,kWh
